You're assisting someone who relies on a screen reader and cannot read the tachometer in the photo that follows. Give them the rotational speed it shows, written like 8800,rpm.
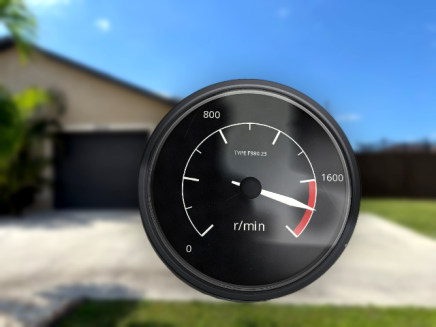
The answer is 1800,rpm
